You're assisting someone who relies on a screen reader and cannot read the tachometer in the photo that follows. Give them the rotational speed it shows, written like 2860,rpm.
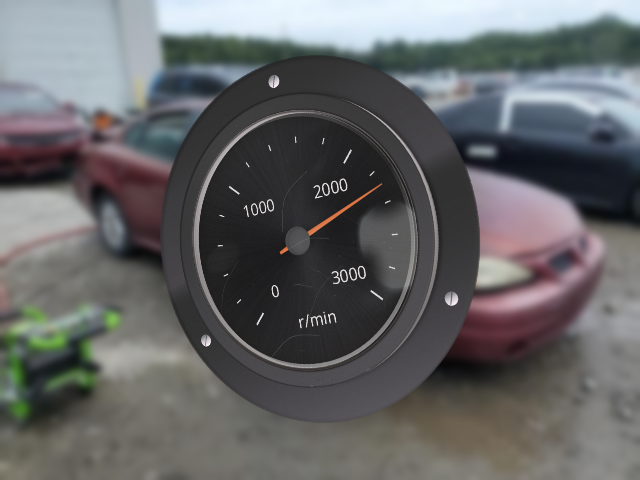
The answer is 2300,rpm
